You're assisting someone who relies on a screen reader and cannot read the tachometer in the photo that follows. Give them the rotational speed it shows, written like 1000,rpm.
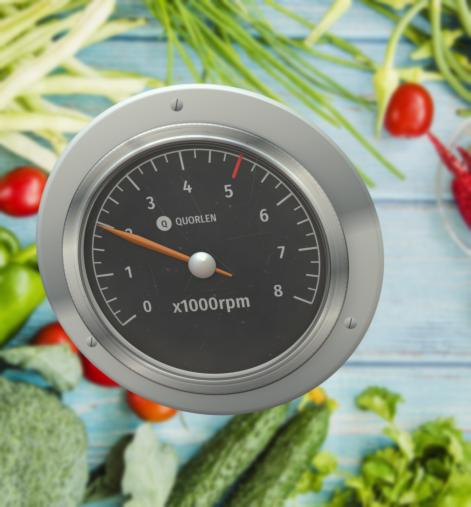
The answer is 2000,rpm
